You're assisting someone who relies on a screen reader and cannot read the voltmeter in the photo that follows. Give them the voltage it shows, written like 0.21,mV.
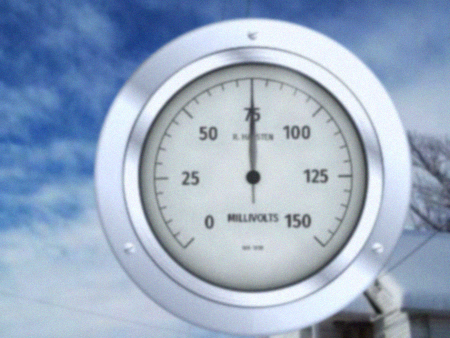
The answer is 75,mV
